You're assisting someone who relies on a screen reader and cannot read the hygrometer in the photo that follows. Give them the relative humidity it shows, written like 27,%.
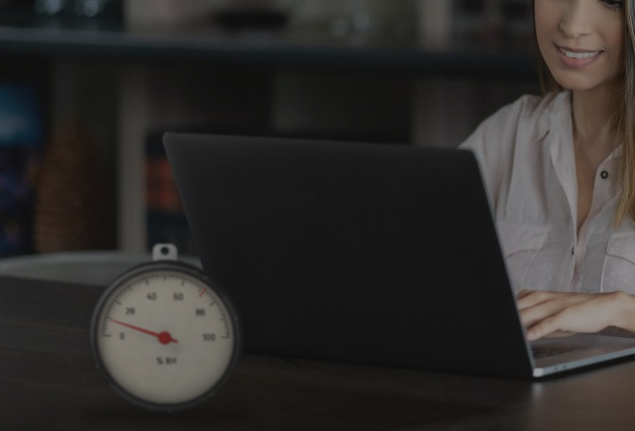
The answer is 10,%
